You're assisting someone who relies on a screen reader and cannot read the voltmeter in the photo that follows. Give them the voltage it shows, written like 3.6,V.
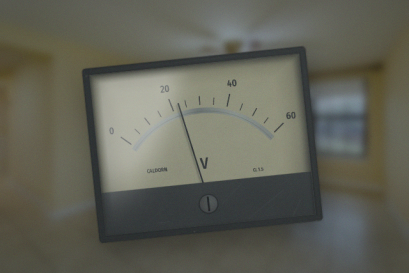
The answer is 22.5,V
